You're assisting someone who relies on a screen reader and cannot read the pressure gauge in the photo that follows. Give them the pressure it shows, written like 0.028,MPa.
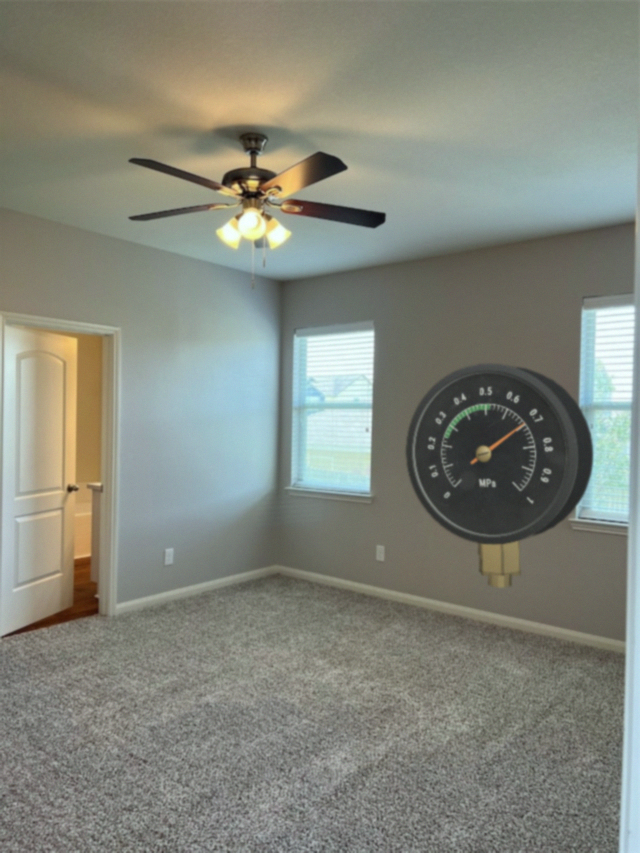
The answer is 0.7,MPa
